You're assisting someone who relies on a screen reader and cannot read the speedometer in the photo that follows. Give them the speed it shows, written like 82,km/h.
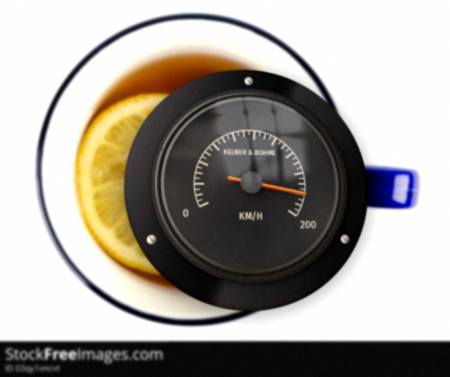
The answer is 180,km/h
